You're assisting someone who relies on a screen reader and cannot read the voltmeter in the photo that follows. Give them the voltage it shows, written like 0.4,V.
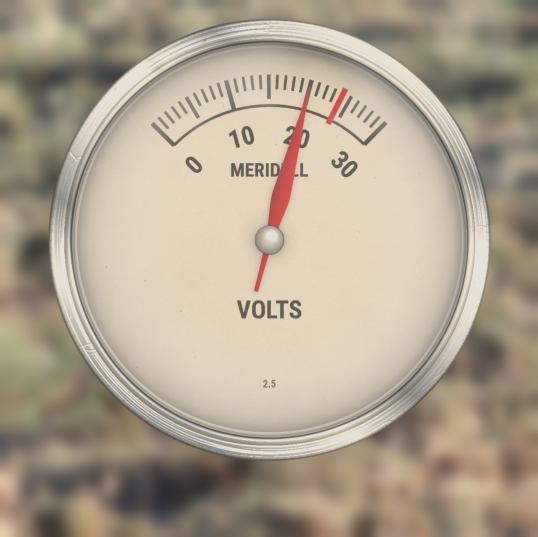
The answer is 20,V
